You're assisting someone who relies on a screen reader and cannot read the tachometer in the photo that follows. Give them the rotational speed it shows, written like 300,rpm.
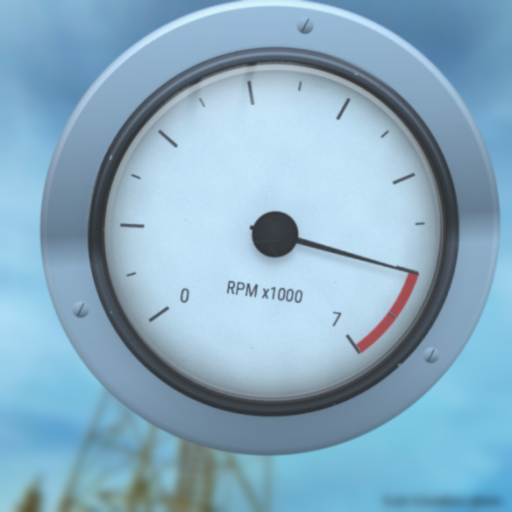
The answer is 6000,rpm
